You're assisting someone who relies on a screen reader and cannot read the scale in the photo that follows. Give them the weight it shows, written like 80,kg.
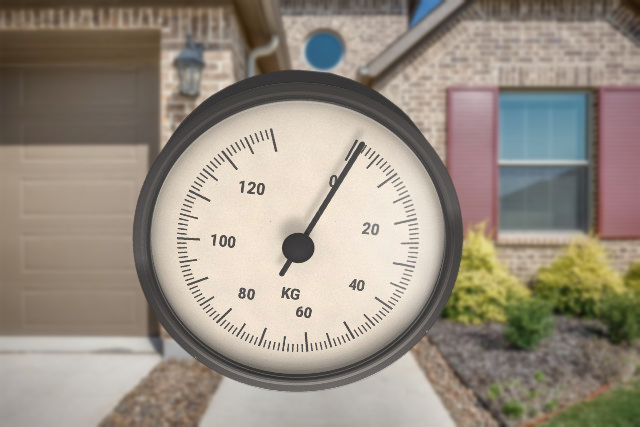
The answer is 1,kg
